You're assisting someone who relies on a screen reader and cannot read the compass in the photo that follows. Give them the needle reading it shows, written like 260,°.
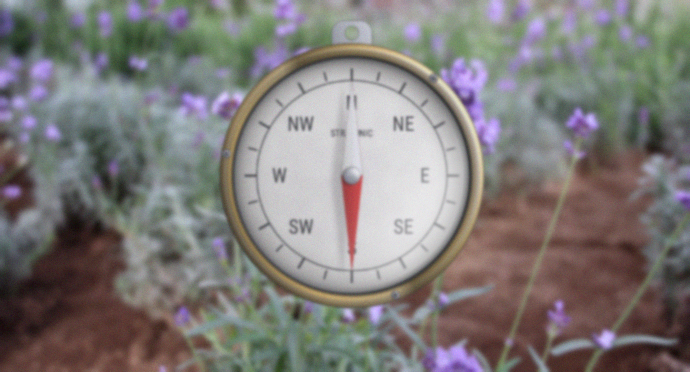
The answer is 180,°
